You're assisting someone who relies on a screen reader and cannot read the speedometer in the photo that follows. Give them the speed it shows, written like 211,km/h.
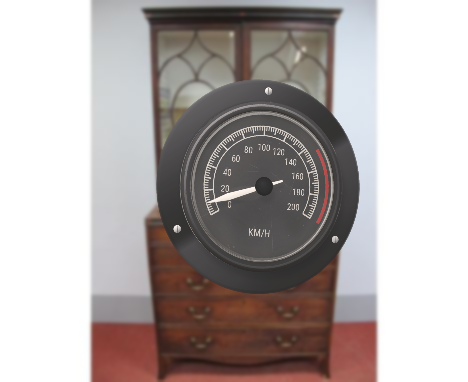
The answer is 10,km/h
